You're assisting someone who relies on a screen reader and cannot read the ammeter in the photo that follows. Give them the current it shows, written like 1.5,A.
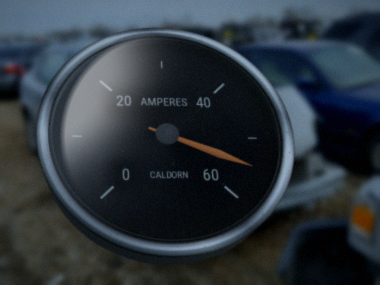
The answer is 55,A
